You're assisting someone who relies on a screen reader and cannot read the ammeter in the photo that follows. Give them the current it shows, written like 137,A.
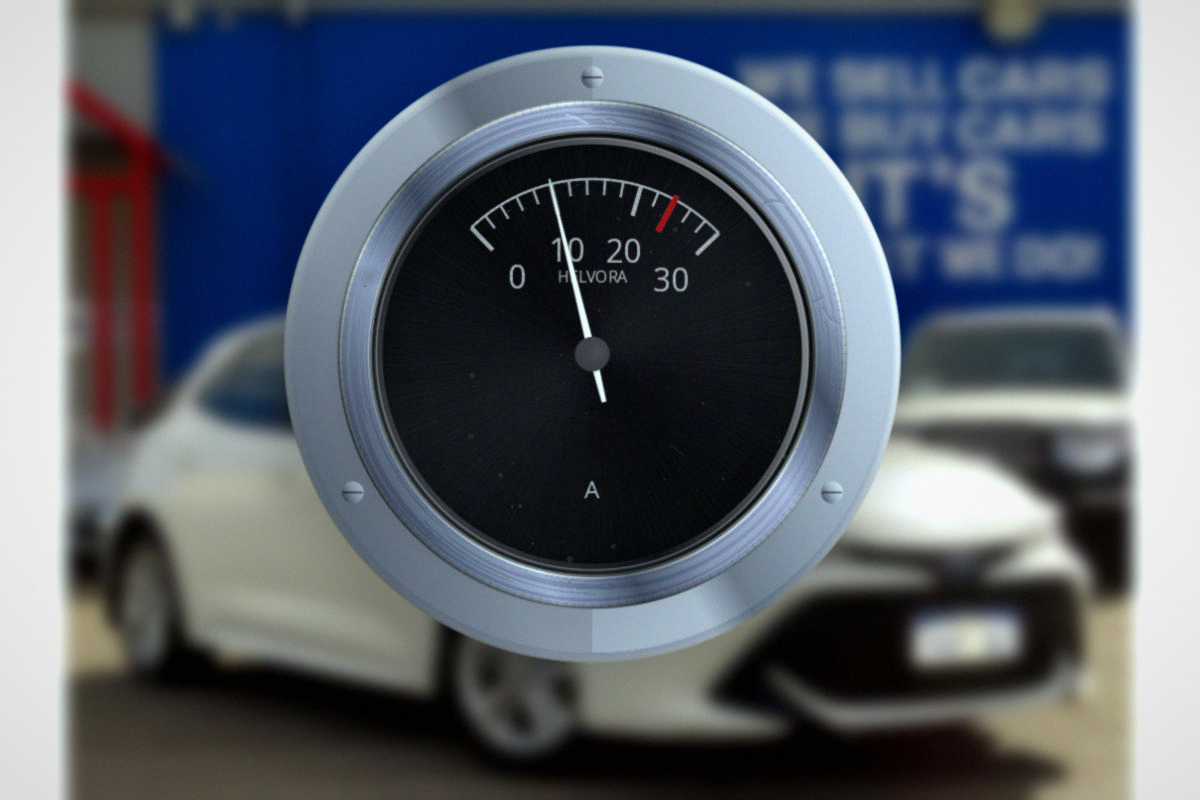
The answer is 10,A
